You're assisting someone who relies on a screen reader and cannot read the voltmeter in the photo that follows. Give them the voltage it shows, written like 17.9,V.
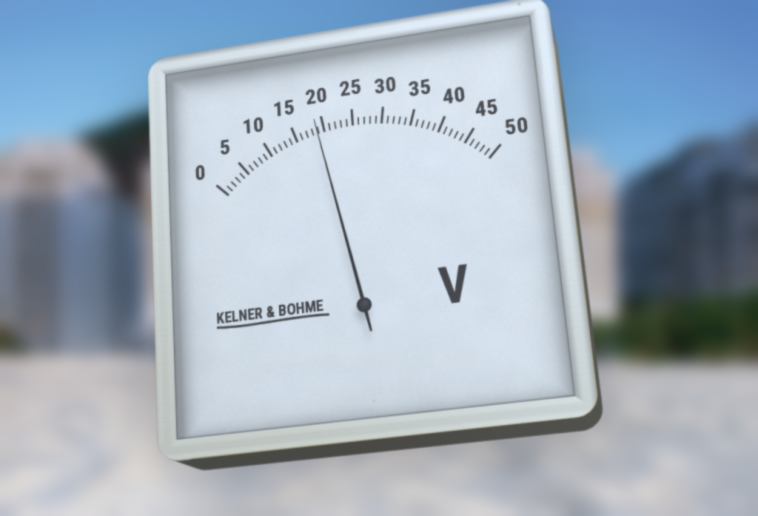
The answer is 19,V
